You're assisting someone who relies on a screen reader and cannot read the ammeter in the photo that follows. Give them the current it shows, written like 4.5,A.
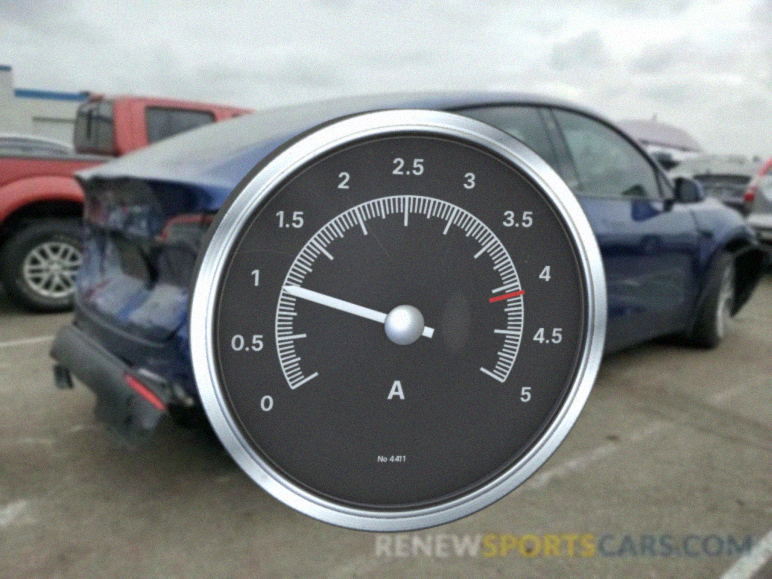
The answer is 1,A
